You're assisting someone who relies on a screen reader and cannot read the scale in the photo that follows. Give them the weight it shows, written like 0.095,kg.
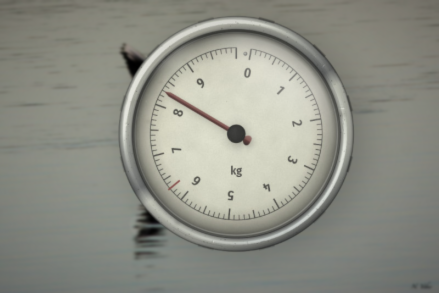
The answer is 8.3,kg
